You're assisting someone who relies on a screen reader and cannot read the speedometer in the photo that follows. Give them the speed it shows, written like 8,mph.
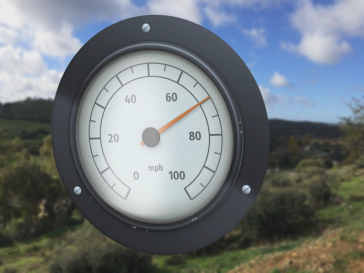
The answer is 70,mph
